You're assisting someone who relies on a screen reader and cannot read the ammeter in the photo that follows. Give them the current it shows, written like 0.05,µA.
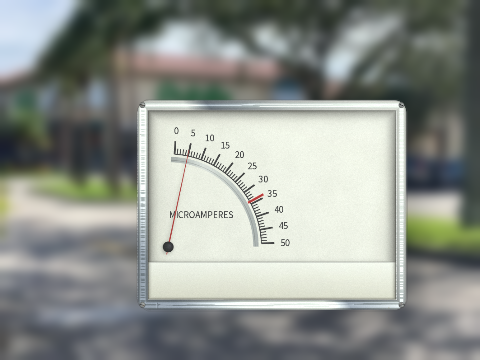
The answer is 5,µA
